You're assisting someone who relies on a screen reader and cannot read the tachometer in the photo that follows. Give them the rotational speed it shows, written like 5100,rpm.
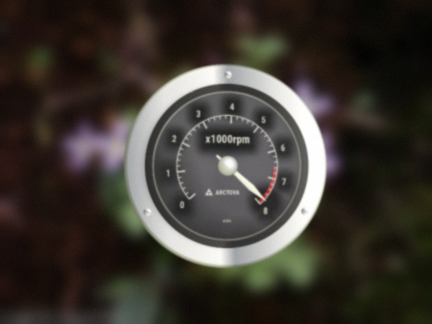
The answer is 7800,rpm
